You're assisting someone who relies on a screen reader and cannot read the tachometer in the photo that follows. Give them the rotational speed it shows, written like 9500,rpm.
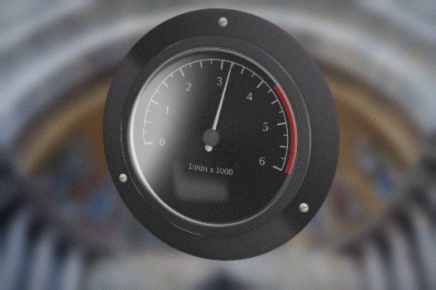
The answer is 3250,rpm
